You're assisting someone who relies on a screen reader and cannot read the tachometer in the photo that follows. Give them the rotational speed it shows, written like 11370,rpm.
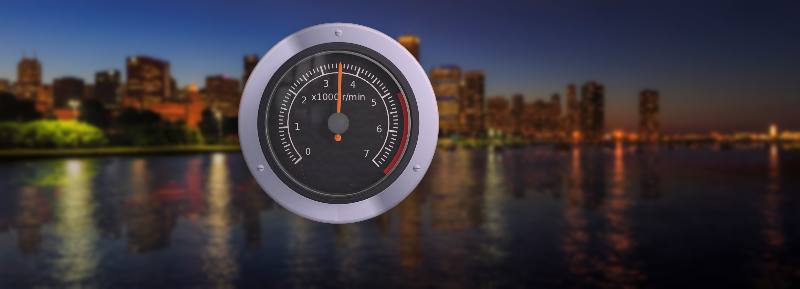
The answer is 3500,rpm
